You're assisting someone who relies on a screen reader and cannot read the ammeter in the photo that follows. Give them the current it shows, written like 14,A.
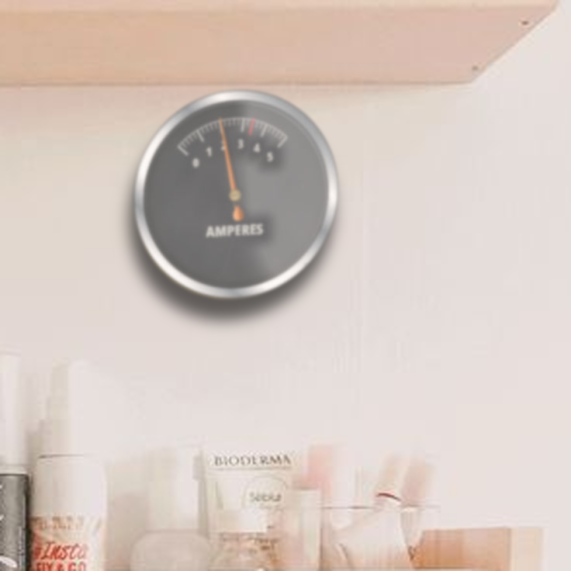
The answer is 2,A
